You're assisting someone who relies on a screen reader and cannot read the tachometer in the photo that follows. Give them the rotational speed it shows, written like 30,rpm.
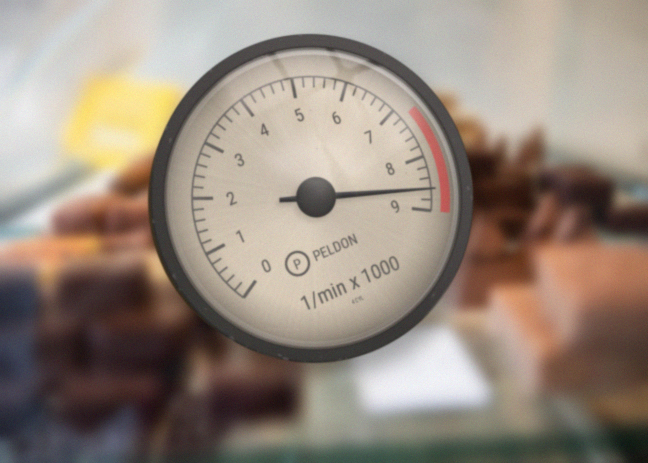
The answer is 8600,rpm
